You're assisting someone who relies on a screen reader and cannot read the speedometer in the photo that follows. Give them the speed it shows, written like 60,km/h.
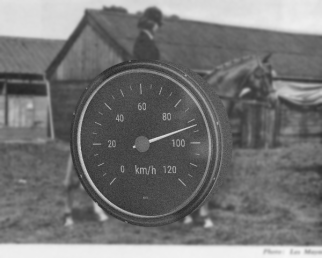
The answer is 92.5,km/h
